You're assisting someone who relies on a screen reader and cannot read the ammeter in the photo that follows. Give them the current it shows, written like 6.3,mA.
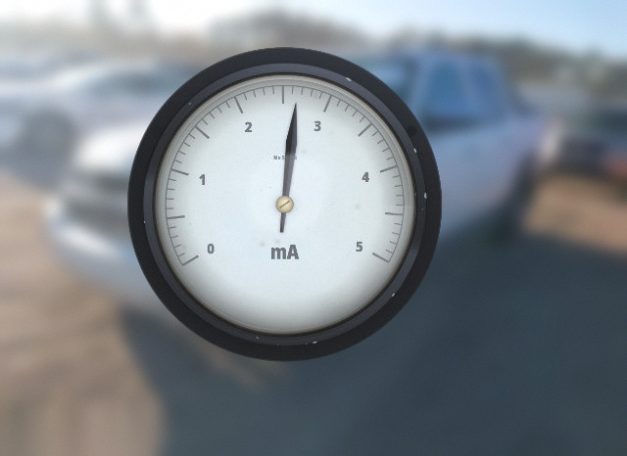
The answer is 2.65,mA
